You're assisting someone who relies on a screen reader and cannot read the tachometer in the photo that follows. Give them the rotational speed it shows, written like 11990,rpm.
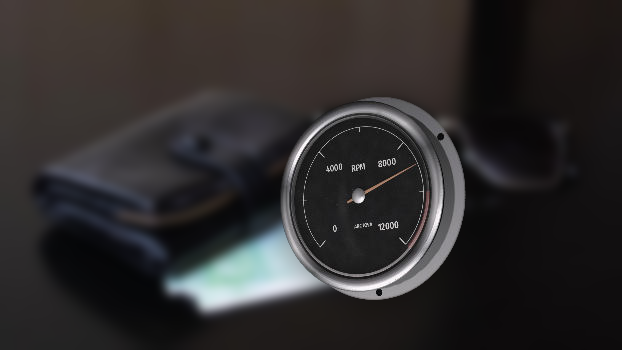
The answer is 9000,rpm
